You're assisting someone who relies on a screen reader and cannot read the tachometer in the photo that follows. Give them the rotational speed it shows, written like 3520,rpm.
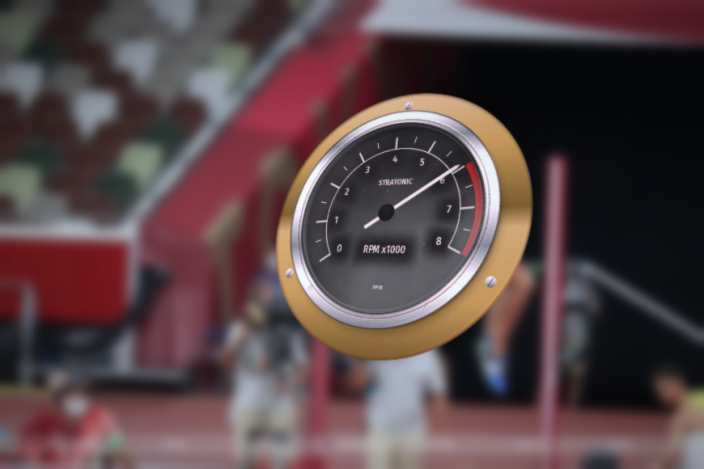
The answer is 6000,rpm
